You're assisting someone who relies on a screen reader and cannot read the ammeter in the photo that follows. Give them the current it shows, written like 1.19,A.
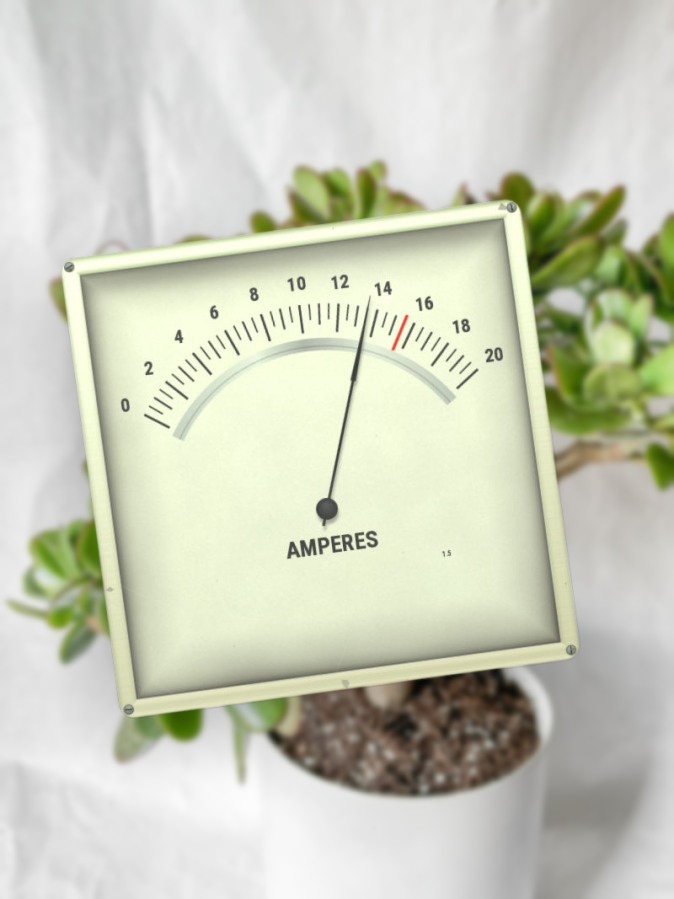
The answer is 13.5,A
